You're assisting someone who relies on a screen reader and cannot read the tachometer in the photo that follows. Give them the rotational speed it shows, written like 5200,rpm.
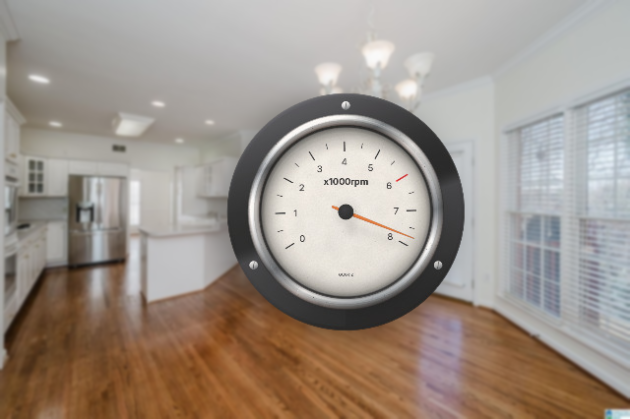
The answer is 7750,rpm
